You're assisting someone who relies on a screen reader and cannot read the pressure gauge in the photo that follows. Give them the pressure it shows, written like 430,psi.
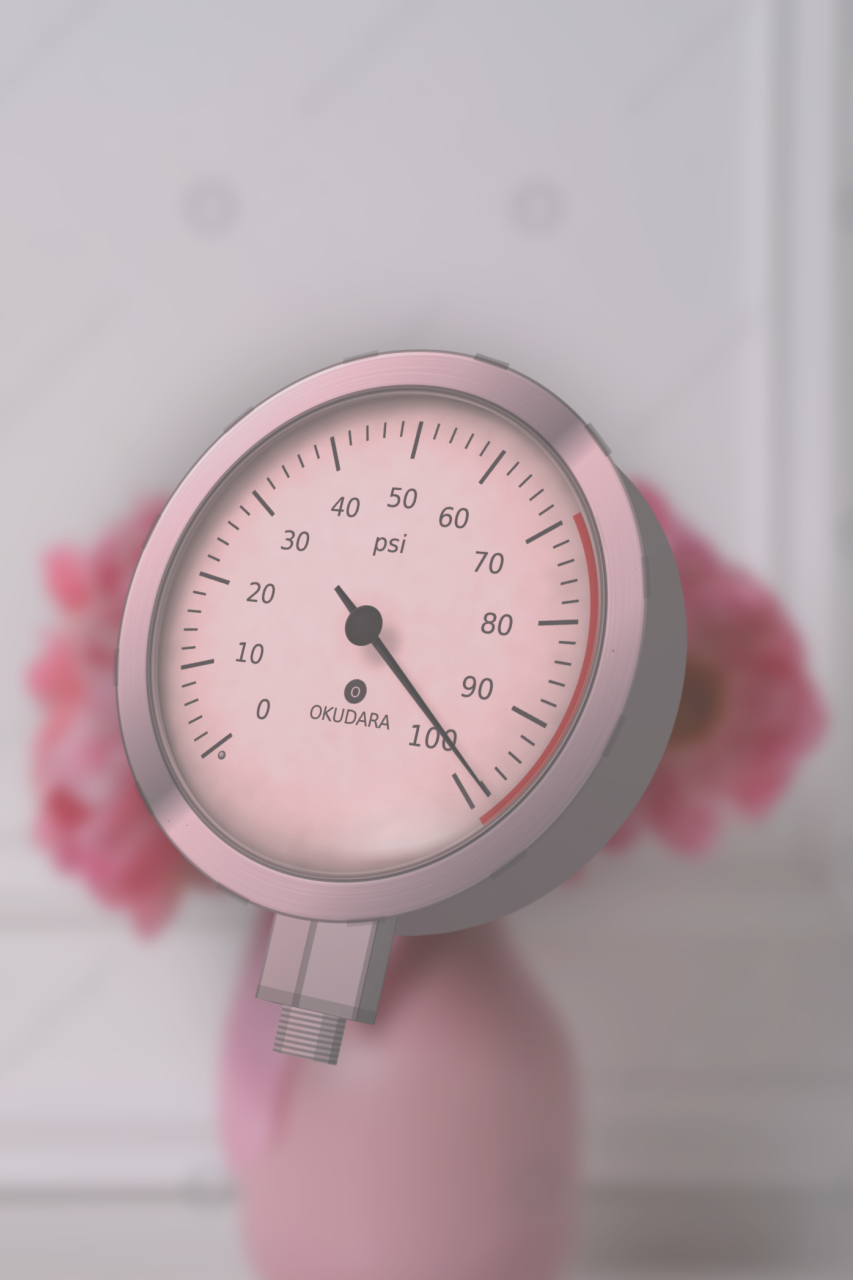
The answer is 98,psi
